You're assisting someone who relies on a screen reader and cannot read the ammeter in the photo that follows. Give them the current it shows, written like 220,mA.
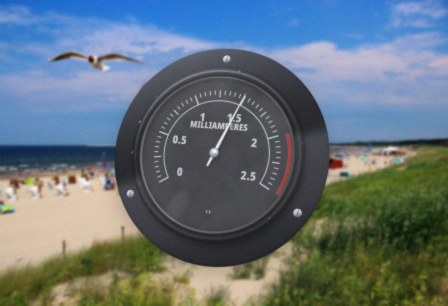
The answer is 1.5,mA
